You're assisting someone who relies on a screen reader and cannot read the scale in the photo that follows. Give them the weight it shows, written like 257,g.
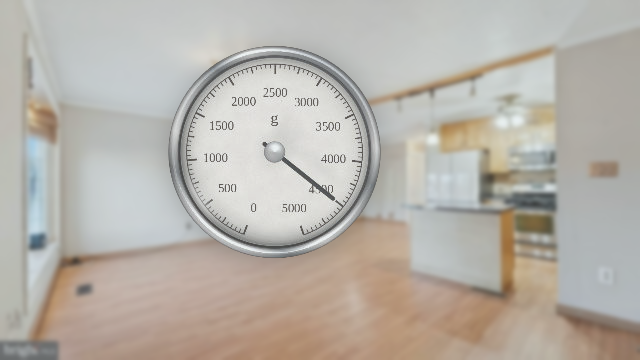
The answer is 4500,g
